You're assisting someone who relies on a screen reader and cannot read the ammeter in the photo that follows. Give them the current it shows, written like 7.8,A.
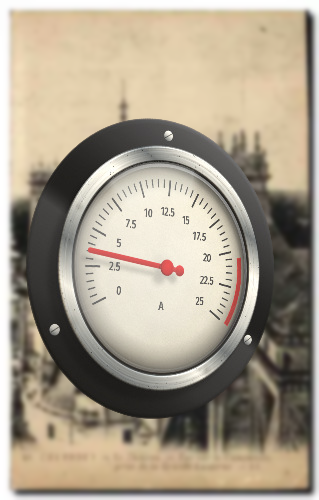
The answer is 3.5,A
